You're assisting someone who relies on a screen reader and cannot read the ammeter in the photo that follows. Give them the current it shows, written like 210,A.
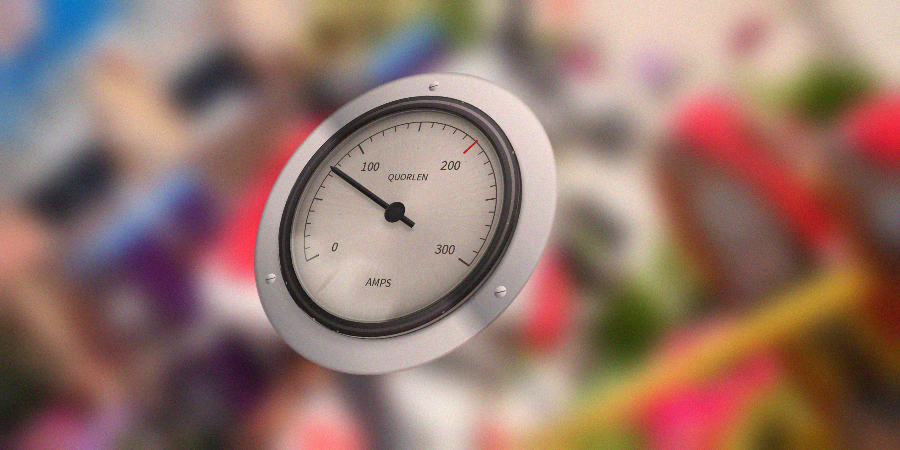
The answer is 75,A
